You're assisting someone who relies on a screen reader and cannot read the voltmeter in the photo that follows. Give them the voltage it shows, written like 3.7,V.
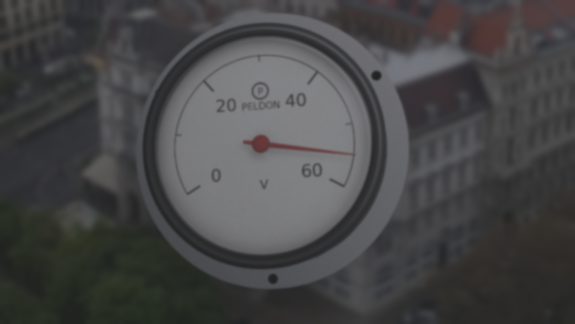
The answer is 55,V
